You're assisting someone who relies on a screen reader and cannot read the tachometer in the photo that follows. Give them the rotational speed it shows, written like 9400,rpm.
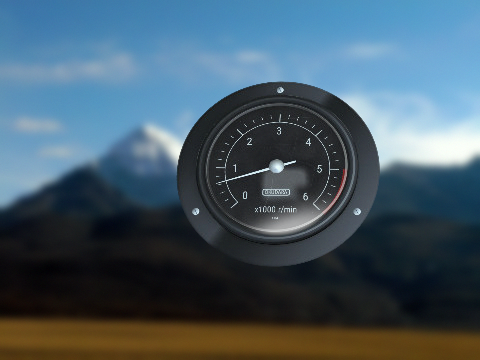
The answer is 600,rpm
